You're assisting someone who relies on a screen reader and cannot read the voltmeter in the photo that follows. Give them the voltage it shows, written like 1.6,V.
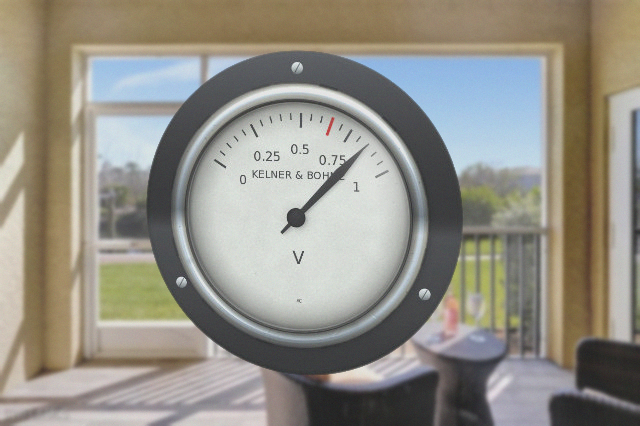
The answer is 0.85,V
